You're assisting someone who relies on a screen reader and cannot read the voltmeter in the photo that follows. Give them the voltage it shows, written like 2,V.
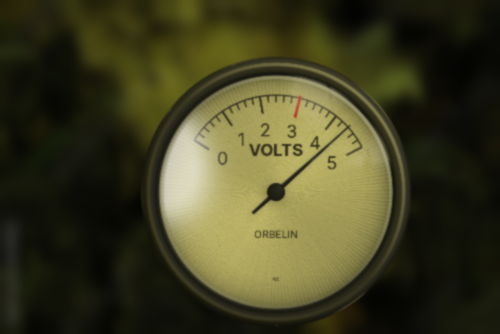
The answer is 4.4,V
